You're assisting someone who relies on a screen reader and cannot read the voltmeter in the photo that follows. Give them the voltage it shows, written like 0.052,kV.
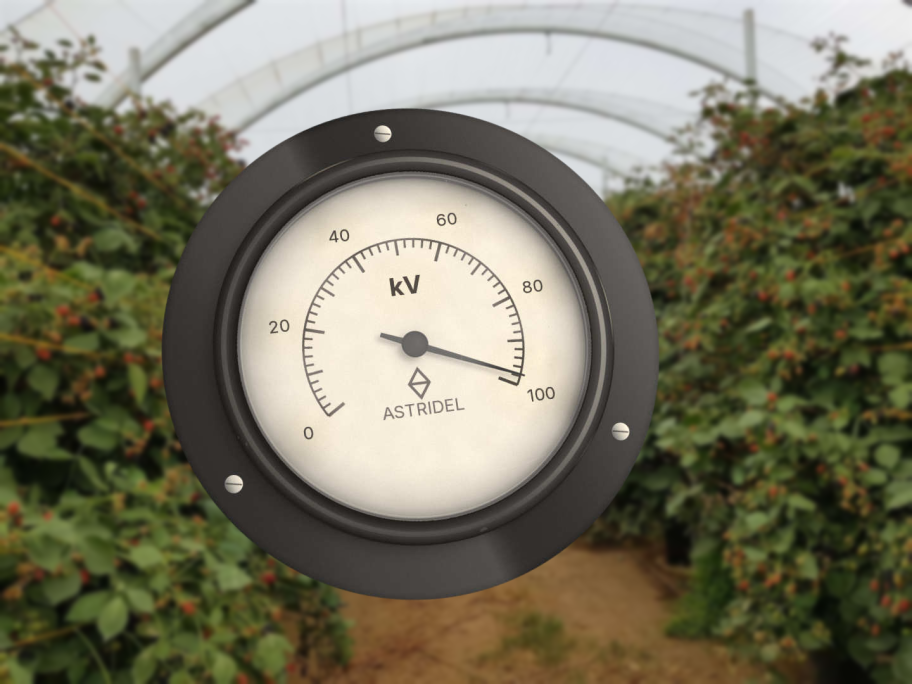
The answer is 98,kV
